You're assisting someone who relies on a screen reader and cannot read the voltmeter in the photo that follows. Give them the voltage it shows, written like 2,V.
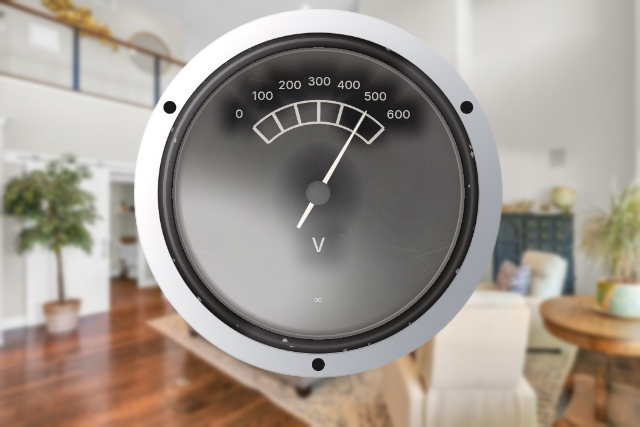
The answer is 500,V
